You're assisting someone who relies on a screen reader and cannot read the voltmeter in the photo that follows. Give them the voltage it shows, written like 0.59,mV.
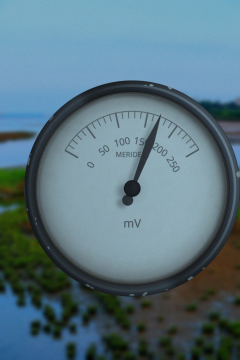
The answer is 170,mV
